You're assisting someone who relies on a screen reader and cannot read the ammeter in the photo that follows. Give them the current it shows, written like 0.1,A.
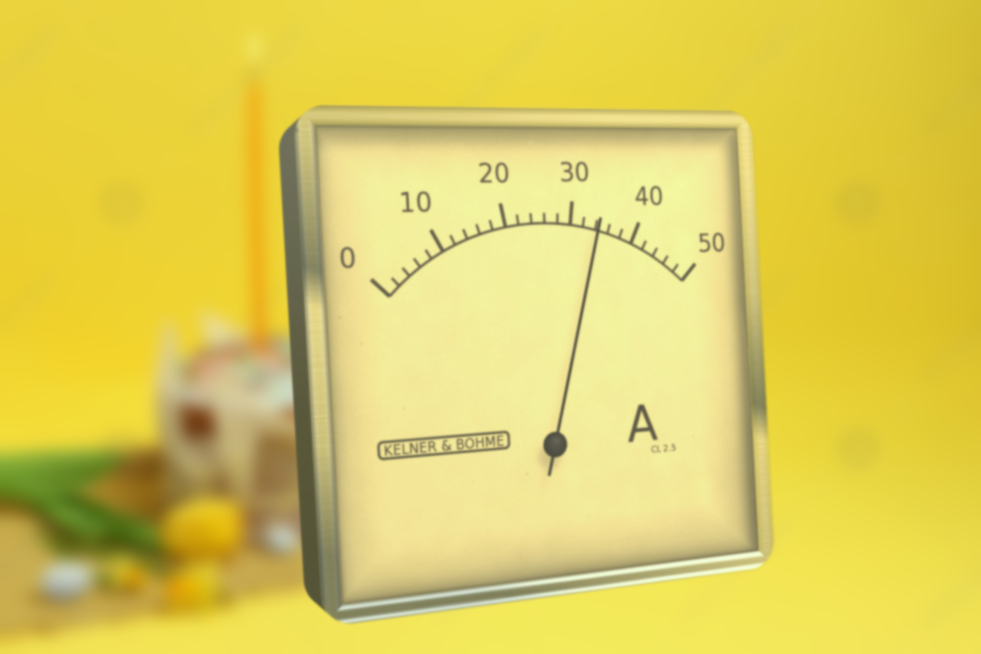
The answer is 34,A
